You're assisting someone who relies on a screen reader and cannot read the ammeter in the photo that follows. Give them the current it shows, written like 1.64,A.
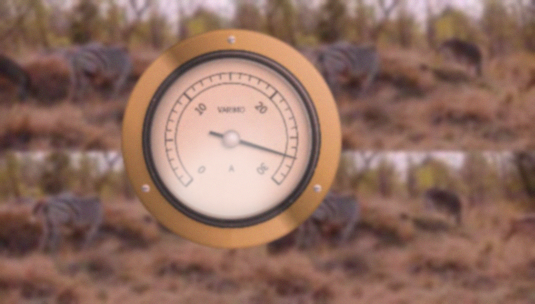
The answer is 27,A
